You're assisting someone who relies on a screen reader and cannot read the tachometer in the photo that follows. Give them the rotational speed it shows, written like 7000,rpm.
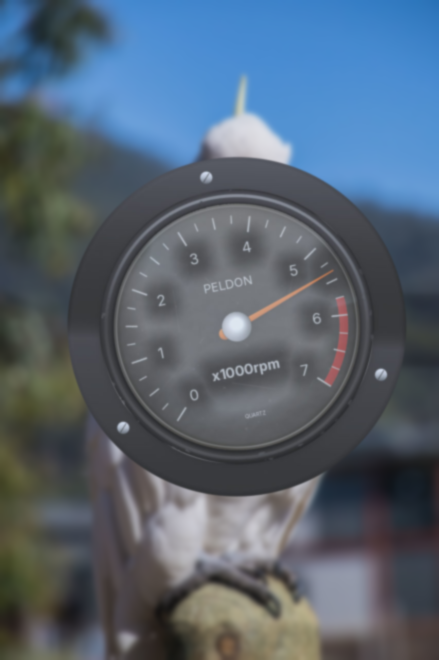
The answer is 5375,rpm
